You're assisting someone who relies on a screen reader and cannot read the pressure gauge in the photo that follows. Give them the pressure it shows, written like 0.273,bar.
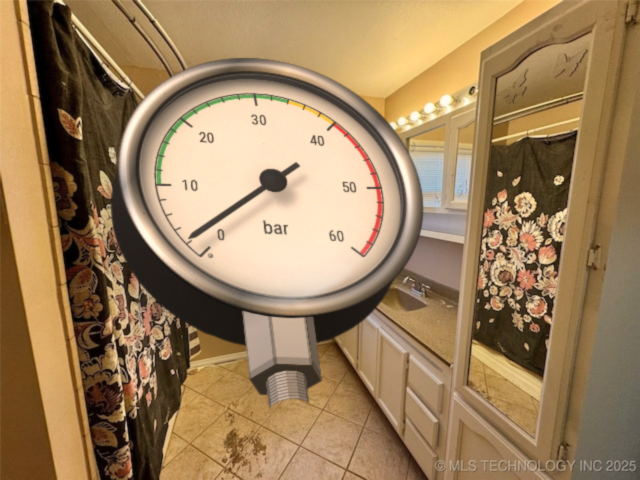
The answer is 2,bar
